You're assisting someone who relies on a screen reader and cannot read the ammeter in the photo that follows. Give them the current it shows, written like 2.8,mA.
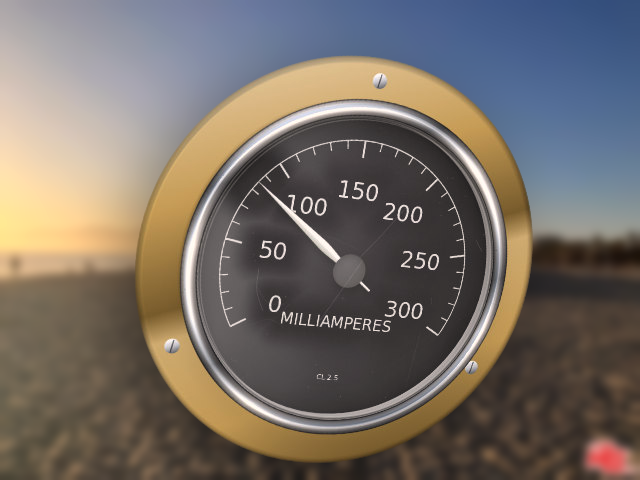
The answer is 85,mA
